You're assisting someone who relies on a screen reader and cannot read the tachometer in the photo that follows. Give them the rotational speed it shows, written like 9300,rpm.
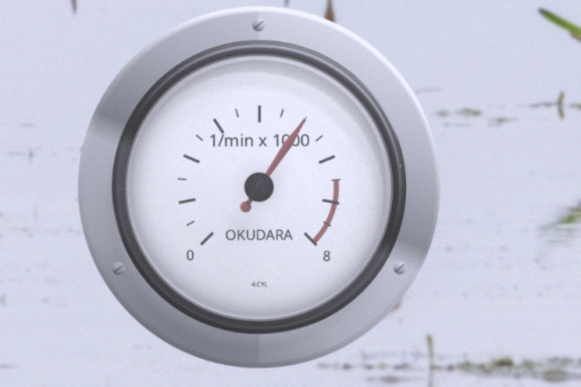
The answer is 5000,rpm
